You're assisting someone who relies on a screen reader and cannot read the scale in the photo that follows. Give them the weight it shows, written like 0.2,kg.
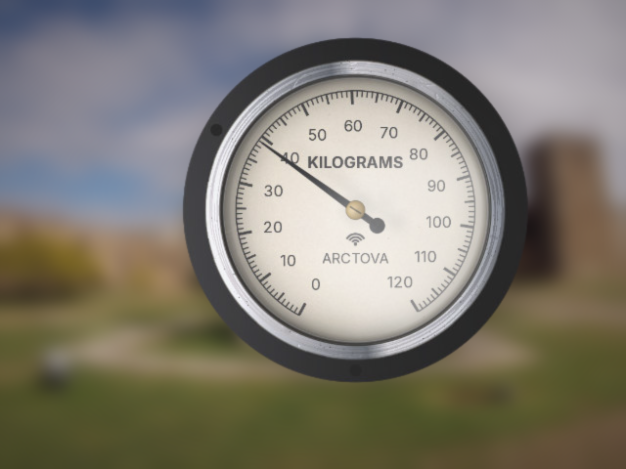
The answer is 39,kg
